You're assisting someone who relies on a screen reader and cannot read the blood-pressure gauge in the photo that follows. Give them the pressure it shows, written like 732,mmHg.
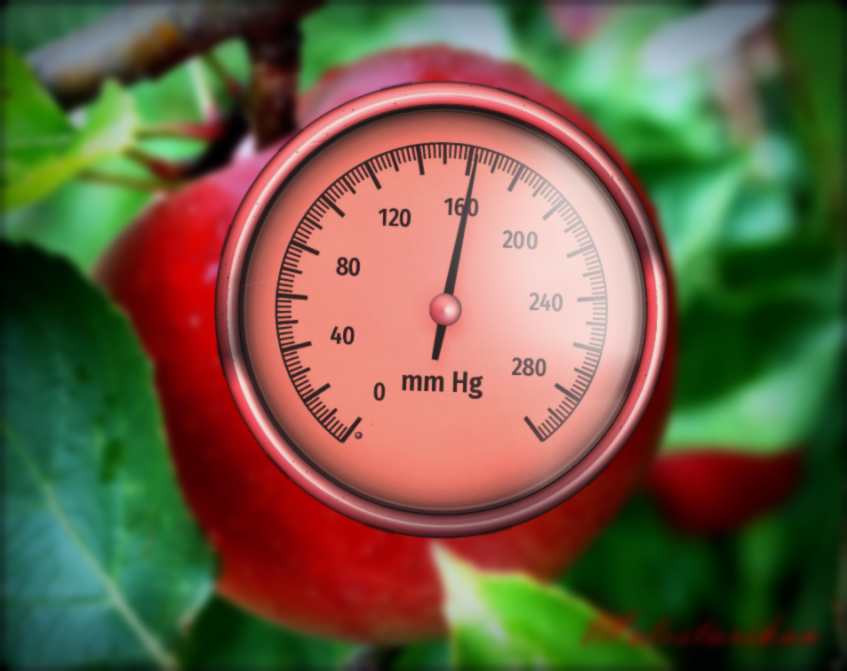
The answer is 162,mmHg
